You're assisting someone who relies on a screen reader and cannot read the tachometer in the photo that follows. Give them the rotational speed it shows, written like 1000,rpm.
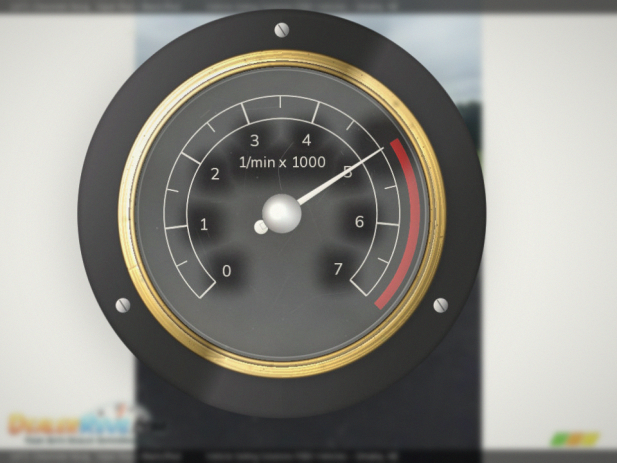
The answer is 5000,rpm
